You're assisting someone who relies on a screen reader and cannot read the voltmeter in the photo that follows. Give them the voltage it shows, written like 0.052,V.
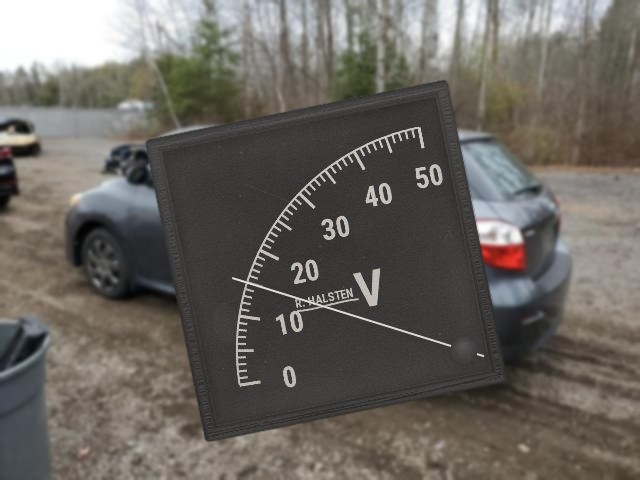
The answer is 15,V
